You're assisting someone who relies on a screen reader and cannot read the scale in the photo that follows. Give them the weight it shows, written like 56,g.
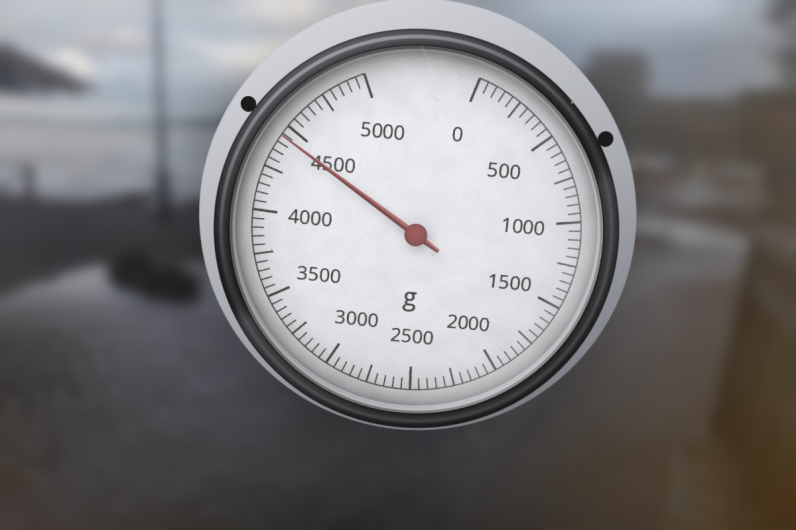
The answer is 4450,g
